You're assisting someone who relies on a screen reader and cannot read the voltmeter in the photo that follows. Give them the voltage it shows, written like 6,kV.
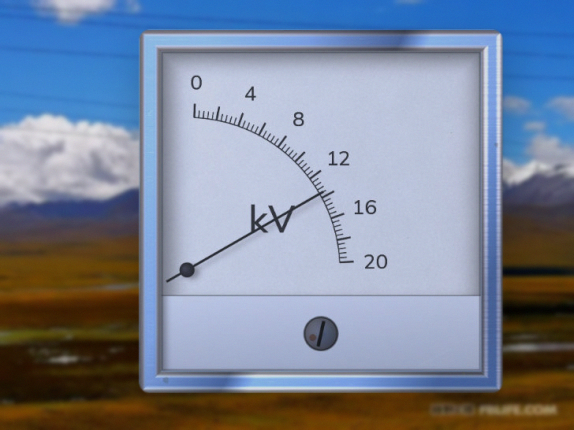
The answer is 13.6,kV
